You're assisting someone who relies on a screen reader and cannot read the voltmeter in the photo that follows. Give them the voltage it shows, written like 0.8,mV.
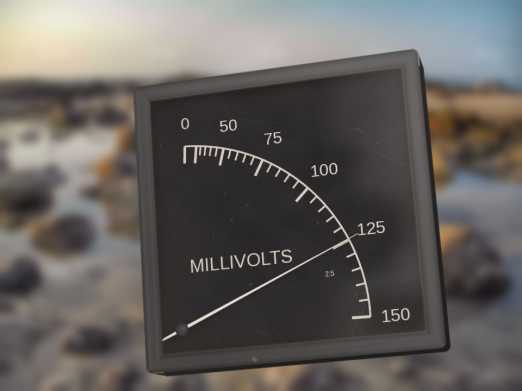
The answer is 125,mV
